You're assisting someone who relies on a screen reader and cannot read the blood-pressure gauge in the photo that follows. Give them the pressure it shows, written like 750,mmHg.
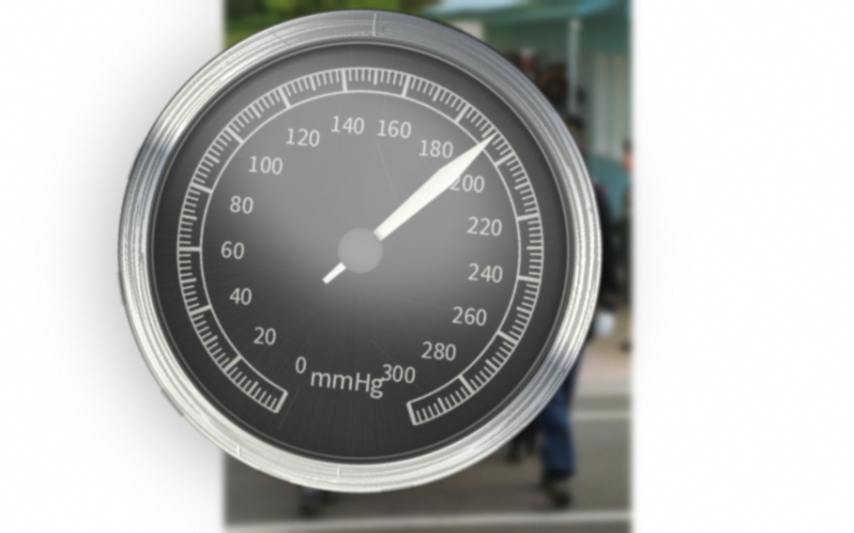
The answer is 192,mmHg
